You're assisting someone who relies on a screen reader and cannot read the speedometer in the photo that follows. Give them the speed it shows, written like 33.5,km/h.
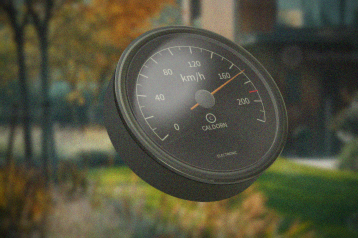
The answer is 170,km/h
